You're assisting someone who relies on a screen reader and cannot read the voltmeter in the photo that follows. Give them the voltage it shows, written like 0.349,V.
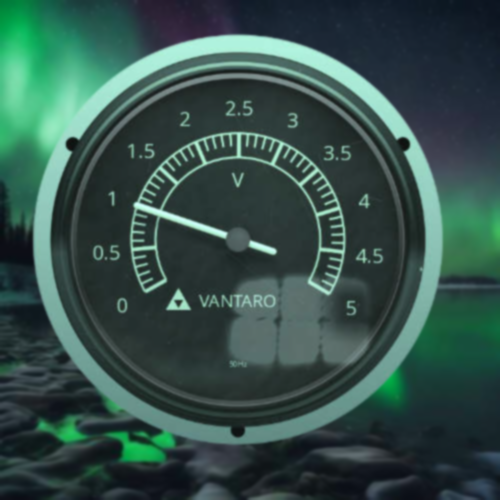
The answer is 1,V
